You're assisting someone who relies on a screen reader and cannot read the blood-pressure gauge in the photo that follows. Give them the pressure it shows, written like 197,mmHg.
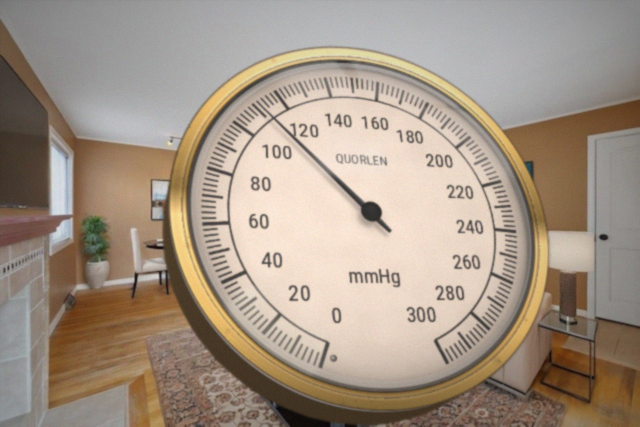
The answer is 110,mmHg
